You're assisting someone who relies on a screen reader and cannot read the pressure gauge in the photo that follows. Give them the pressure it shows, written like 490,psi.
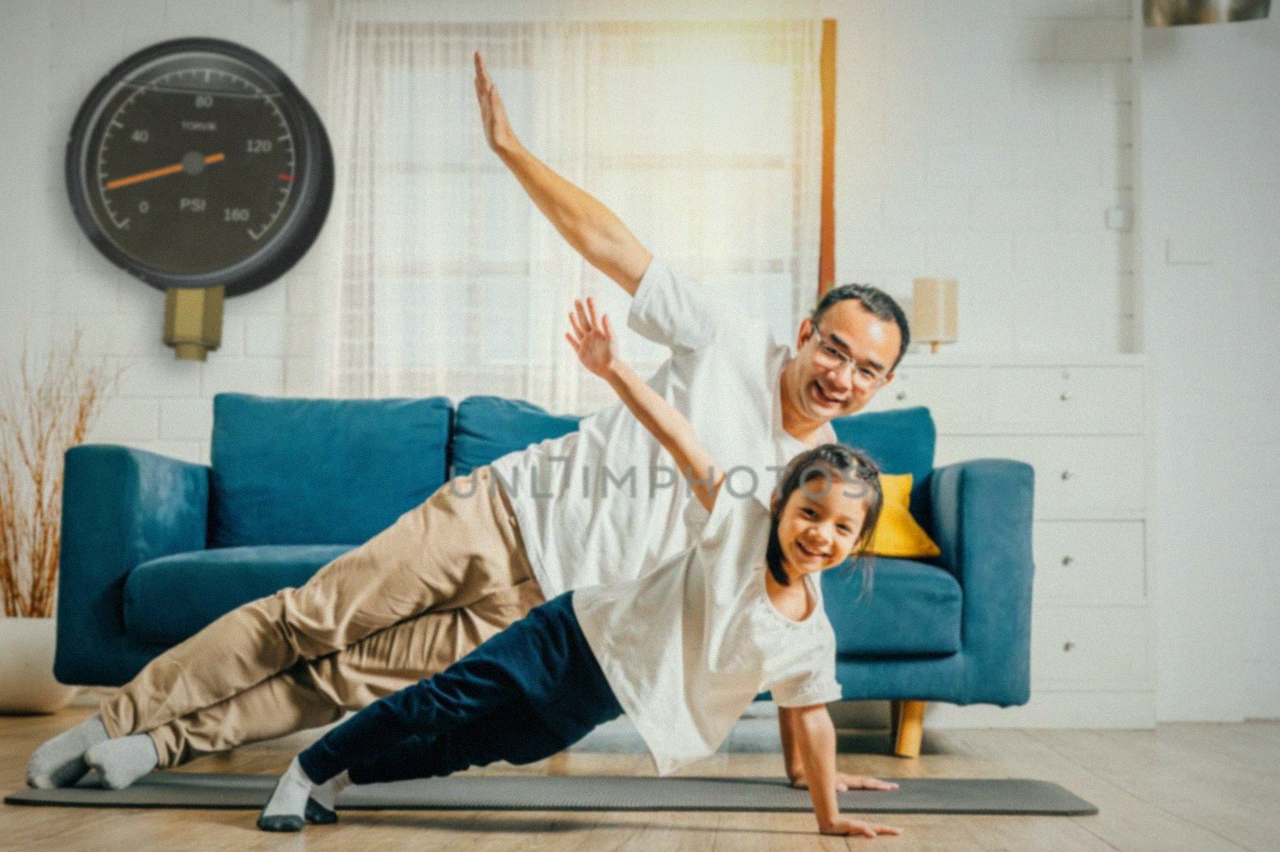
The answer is 15,psi
